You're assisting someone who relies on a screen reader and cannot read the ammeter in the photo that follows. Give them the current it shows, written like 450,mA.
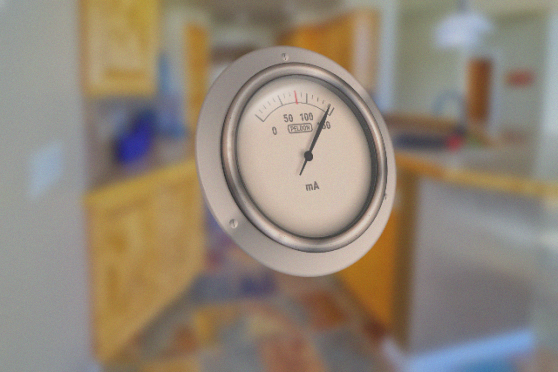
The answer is 140,mA
